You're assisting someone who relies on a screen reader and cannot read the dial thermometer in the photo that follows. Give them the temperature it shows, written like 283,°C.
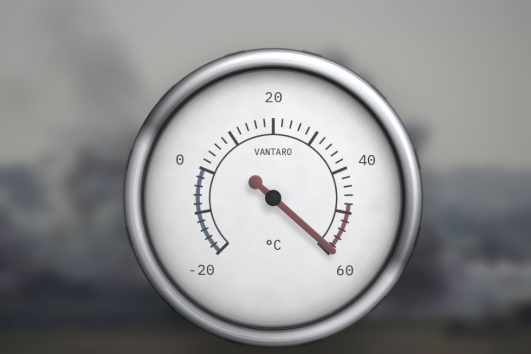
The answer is 59,°C
